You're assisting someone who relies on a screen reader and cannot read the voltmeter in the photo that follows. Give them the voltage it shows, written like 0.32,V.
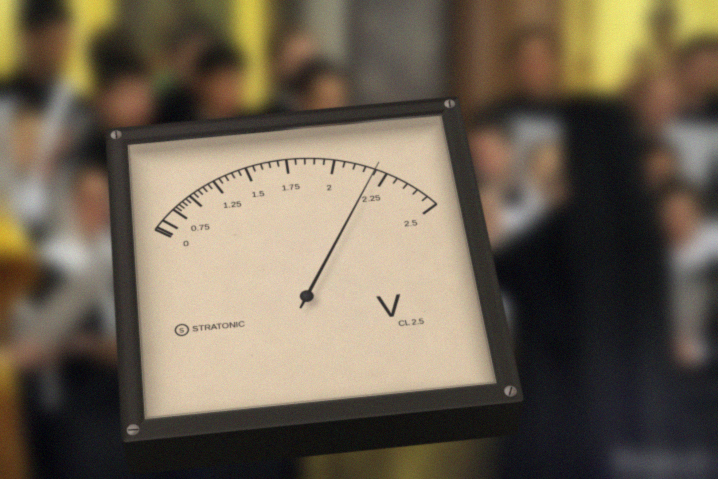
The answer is 2.2,V
